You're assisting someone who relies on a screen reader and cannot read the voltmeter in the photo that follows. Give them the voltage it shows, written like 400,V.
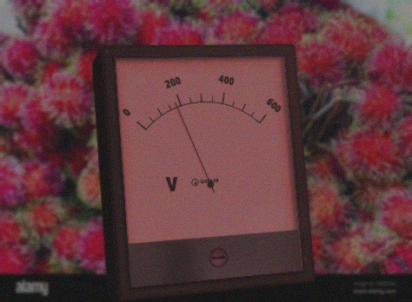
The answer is 175,V
